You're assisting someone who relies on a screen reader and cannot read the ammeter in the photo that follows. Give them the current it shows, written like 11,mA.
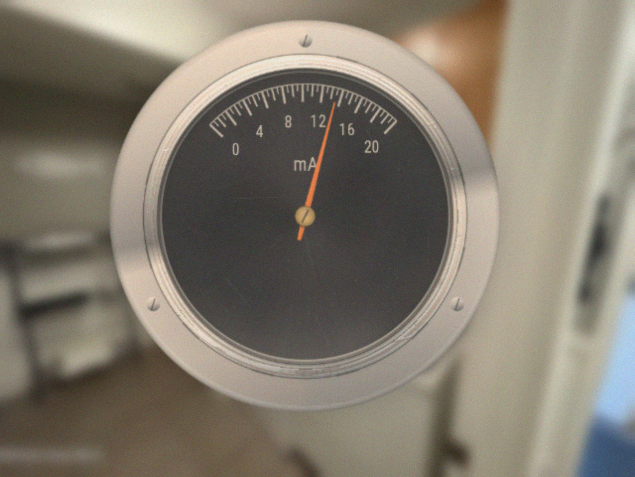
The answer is 13.5,mA
